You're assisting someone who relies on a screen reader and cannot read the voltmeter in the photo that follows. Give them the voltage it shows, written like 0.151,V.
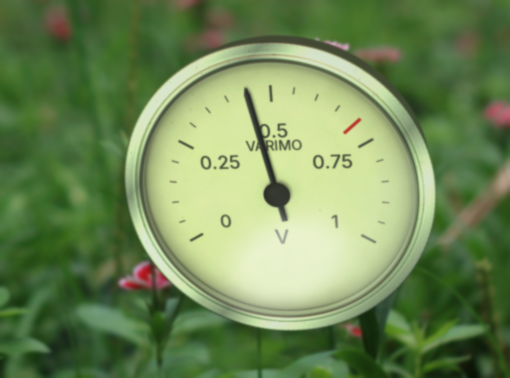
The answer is 0.45,V
